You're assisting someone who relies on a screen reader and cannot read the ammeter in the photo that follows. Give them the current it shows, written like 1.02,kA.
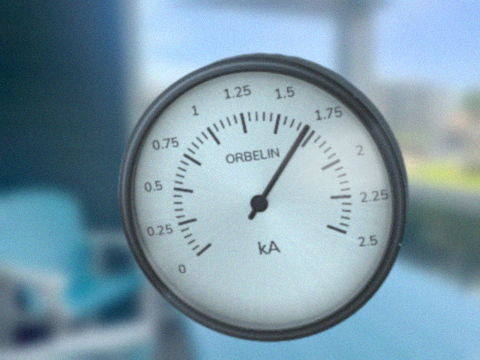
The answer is 1.7,kA
